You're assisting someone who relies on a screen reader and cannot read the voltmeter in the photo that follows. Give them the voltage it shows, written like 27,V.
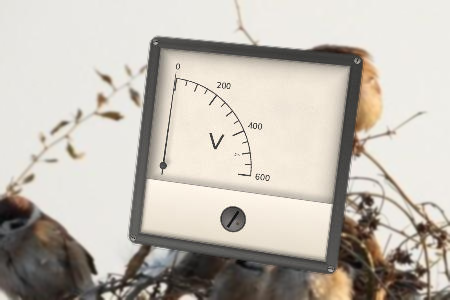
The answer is 0,V
